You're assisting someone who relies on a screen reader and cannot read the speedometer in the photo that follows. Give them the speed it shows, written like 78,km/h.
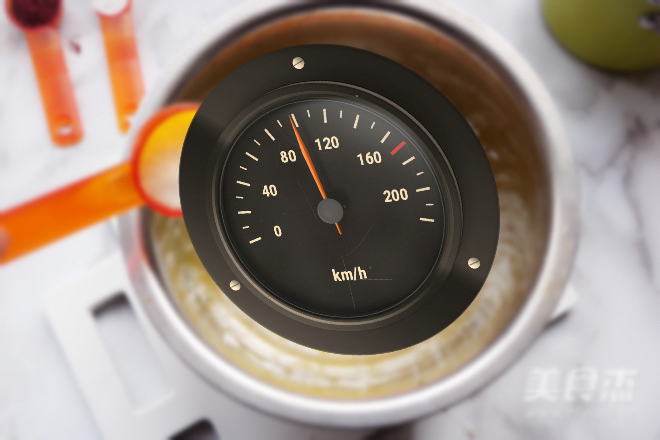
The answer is 100,km/h
